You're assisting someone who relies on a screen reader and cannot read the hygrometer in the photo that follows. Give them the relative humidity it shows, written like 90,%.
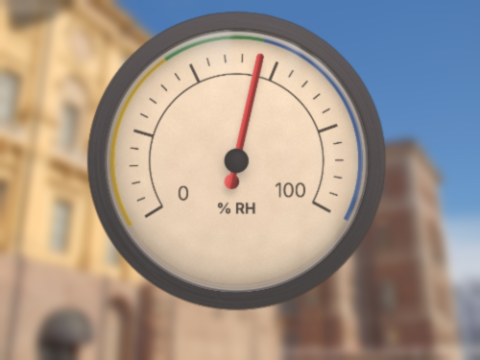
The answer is 56,%
